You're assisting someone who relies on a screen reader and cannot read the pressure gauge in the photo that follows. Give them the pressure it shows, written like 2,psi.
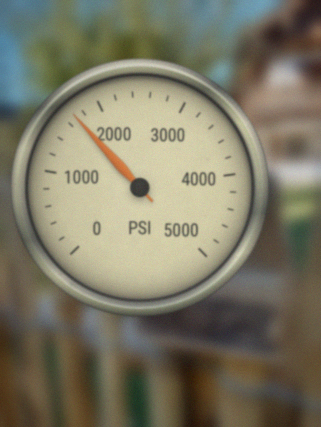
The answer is 1700,psi
